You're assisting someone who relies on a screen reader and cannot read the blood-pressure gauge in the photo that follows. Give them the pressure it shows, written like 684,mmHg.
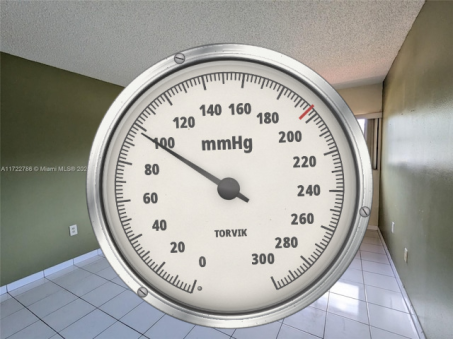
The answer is 98,mmHg
